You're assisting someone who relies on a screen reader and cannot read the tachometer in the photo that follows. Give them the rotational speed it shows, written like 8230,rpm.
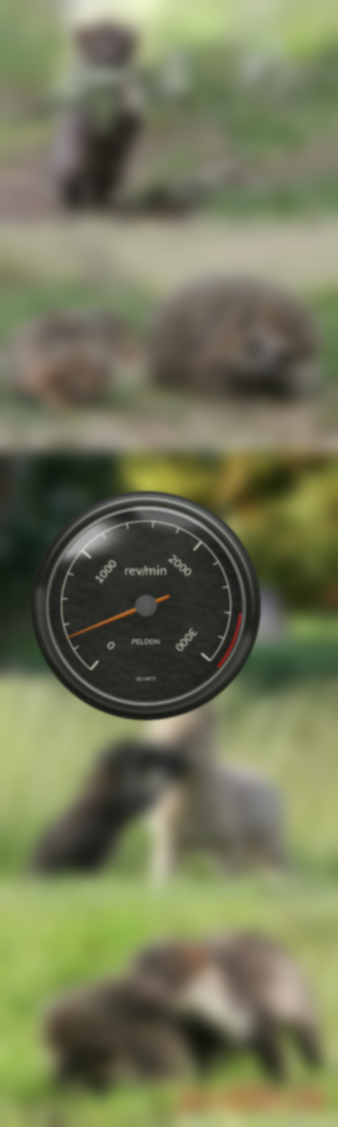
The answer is 300,rpm
